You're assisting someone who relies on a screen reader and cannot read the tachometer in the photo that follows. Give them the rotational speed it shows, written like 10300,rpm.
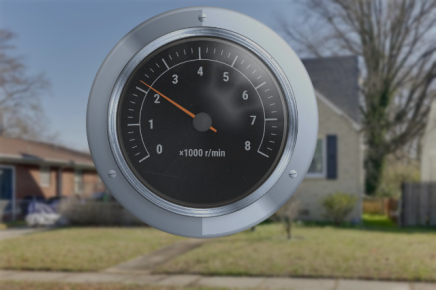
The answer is 2200,rpm
